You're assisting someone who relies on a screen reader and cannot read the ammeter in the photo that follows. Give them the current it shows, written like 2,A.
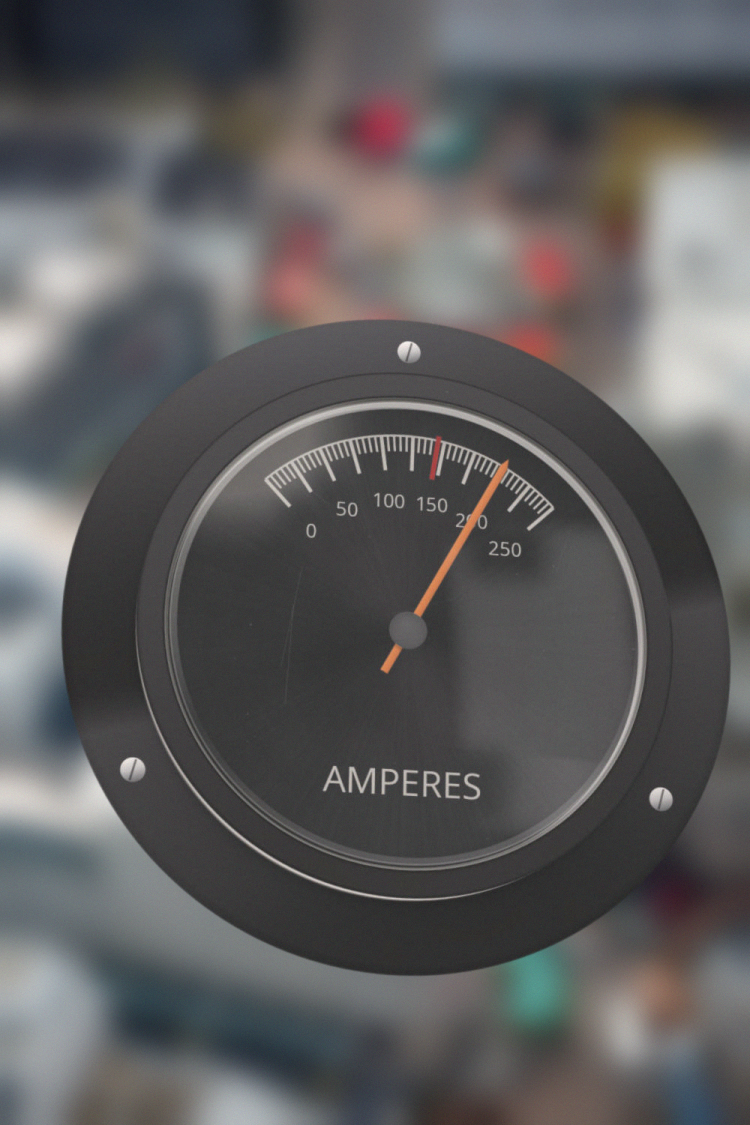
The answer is 200,A
